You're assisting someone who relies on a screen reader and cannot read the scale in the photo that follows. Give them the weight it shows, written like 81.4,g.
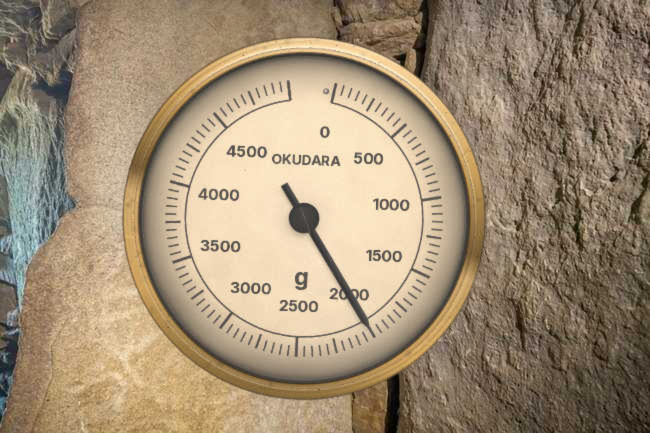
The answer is 2000,g
